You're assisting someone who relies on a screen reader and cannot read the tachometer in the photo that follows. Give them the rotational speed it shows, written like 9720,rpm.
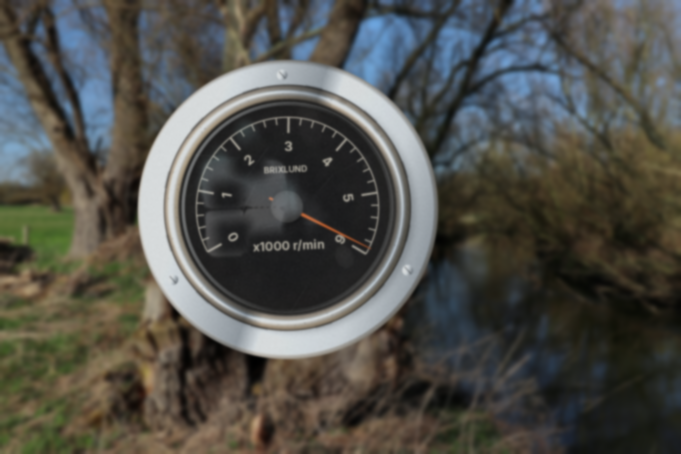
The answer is 5900,rpm
